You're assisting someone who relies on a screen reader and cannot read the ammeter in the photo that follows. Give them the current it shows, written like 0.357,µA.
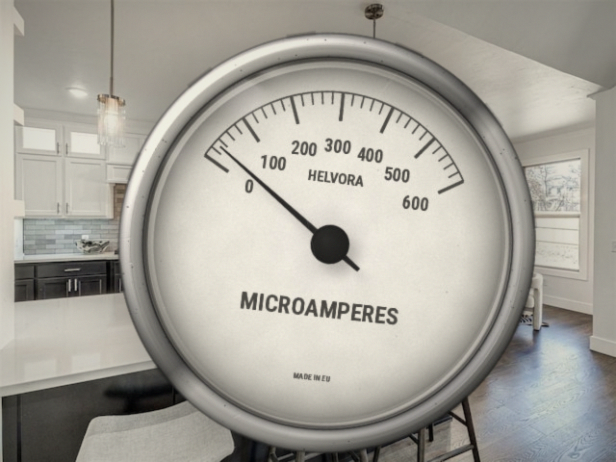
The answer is 30,µA
